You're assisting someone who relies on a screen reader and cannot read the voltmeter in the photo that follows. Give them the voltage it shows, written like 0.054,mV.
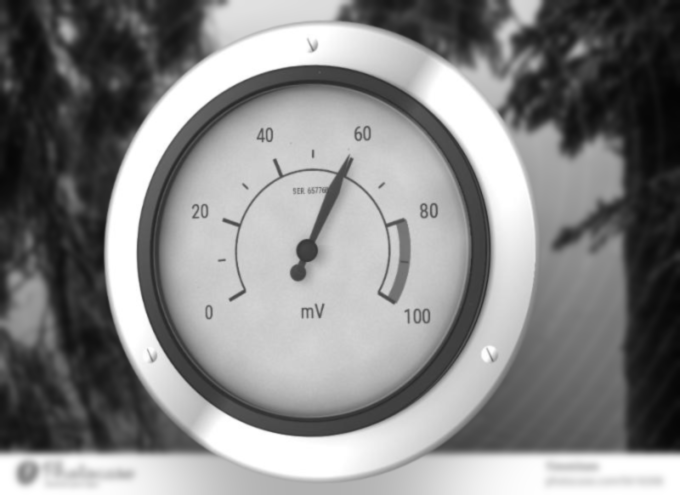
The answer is 60,mV
